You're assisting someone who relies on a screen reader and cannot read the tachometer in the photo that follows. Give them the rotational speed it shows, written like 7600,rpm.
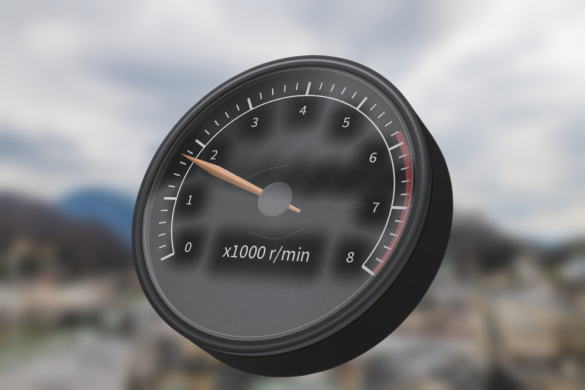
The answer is 1700,rpm
